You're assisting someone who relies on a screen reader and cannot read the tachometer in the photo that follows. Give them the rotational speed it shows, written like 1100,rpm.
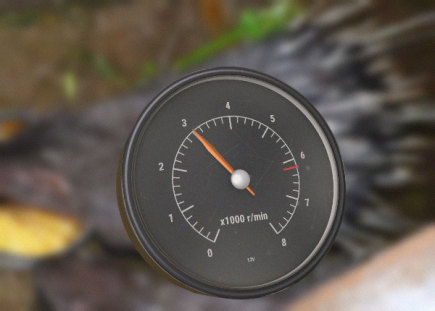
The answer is 3000,rpm
